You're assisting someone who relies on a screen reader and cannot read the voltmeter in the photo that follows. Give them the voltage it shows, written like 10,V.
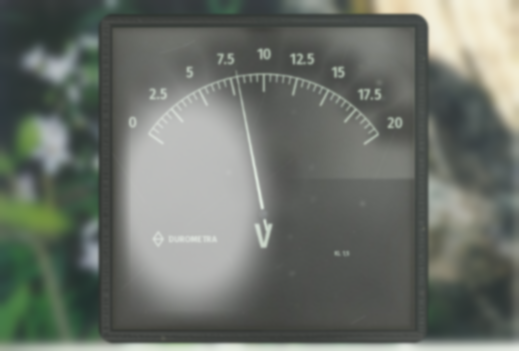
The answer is 8,V
